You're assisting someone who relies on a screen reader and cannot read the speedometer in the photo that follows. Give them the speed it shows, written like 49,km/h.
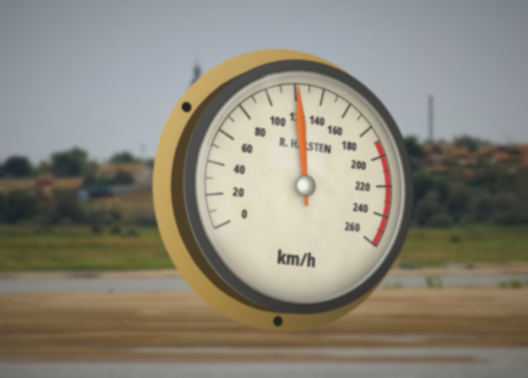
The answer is 120,km/h
